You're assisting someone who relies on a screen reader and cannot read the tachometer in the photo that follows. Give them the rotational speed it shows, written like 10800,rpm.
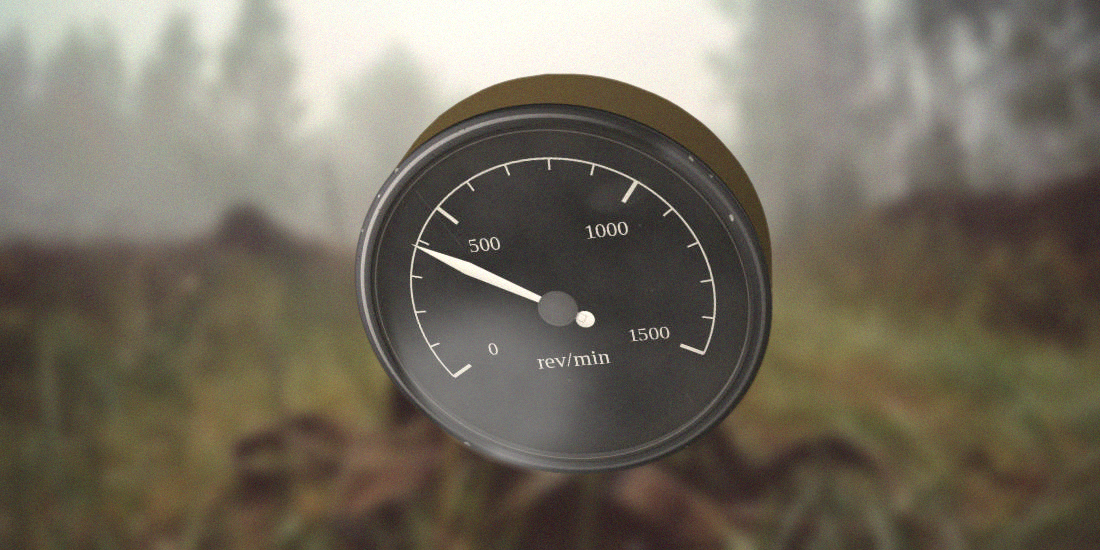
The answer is 400,rpm
